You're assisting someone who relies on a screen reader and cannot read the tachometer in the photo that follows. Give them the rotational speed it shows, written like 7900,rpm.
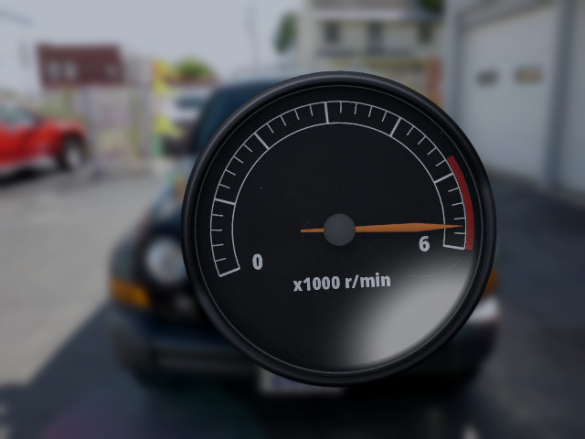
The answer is 5700,rpm
